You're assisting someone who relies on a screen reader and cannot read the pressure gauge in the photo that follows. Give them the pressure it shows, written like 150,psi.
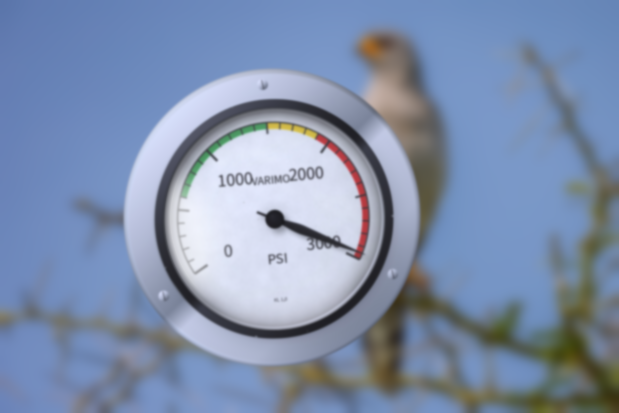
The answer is 2950,psi
